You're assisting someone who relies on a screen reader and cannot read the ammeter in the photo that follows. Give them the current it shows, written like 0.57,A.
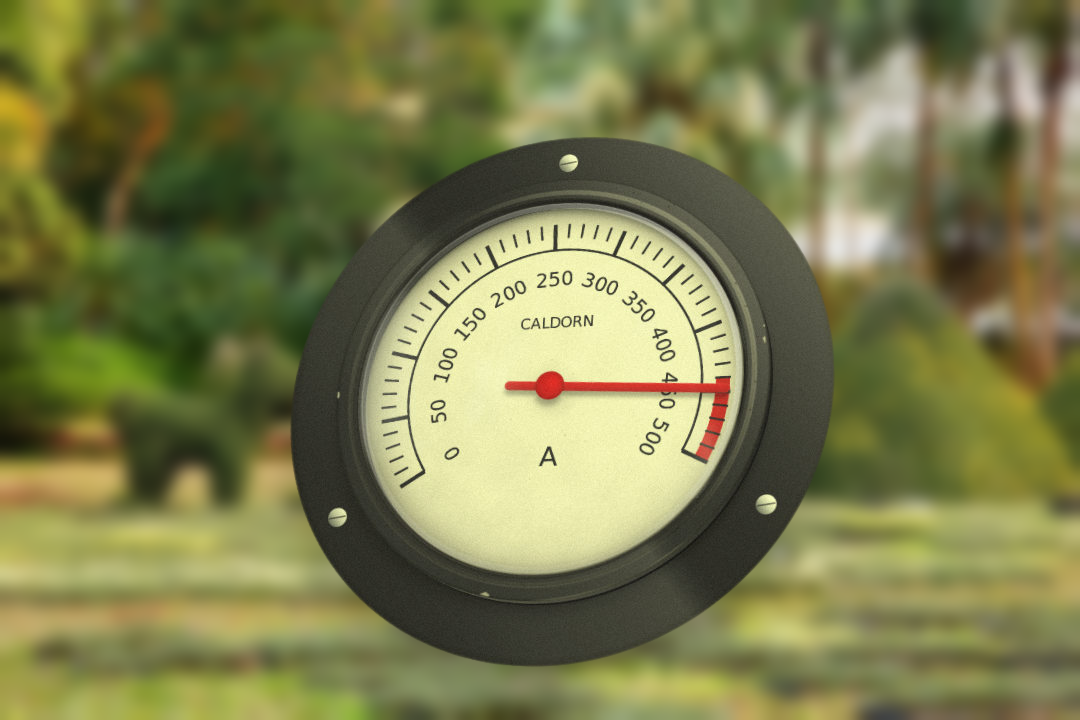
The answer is 450,A
